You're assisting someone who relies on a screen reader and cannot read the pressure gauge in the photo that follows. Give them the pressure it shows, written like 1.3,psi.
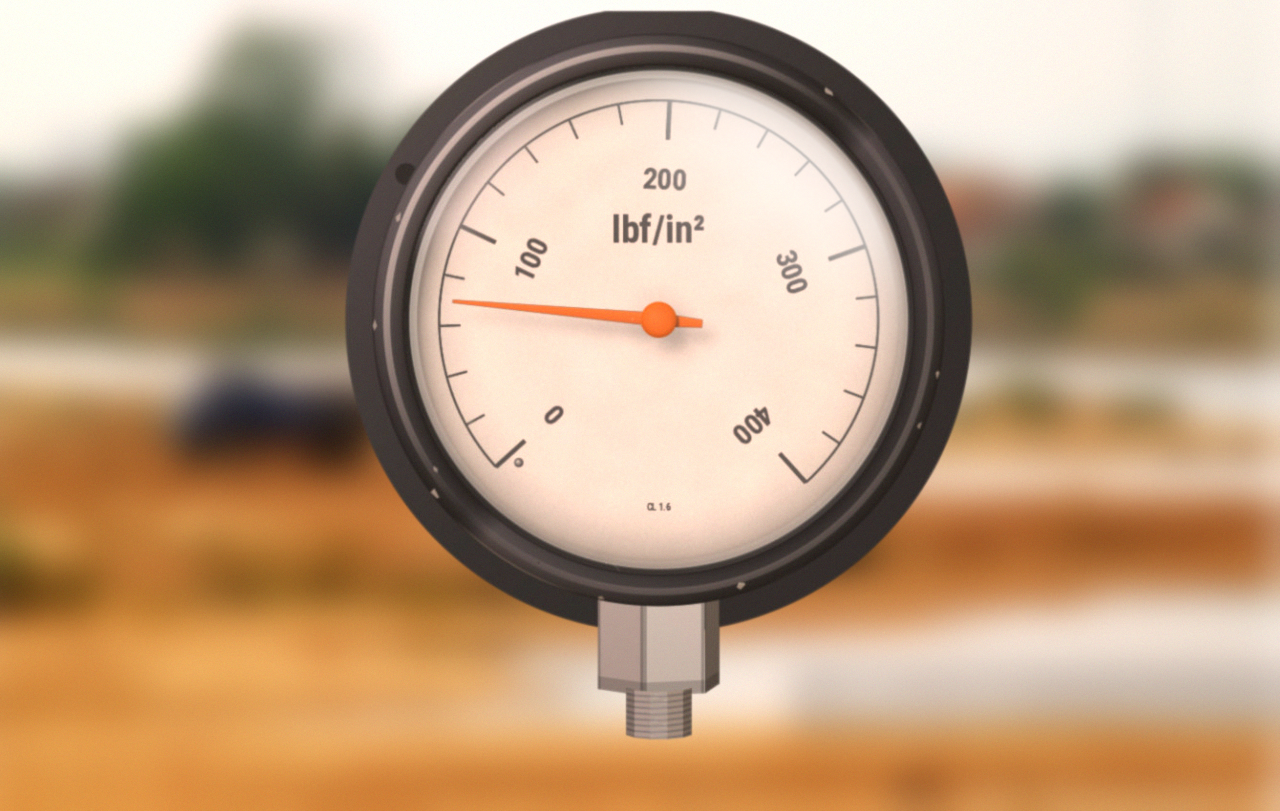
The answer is 70,psi
